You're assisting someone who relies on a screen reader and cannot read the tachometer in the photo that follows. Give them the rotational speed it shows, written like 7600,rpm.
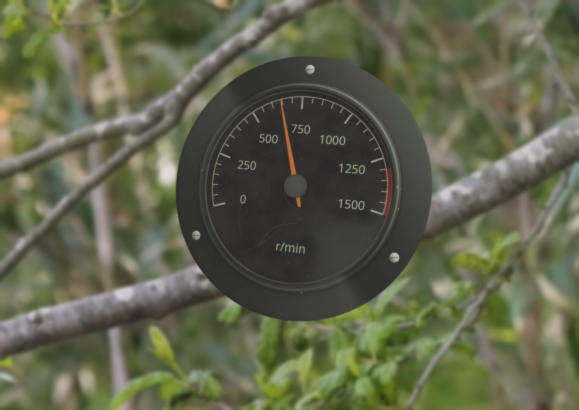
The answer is 650,rpm
